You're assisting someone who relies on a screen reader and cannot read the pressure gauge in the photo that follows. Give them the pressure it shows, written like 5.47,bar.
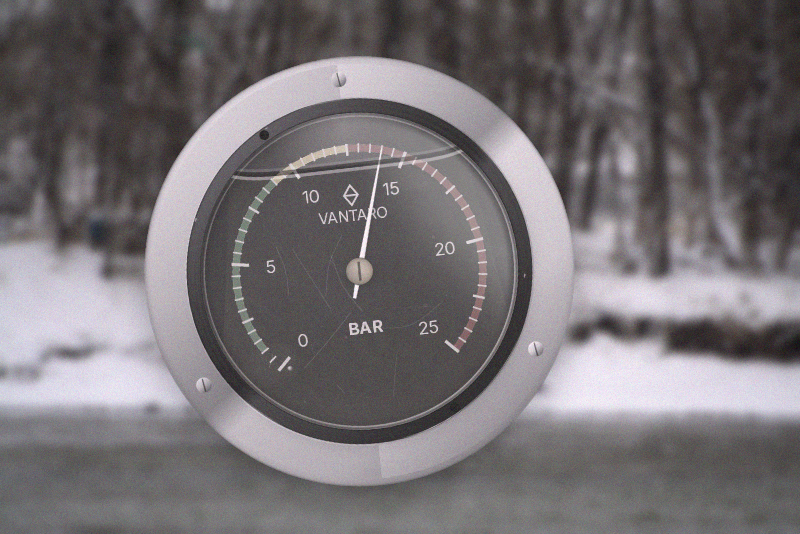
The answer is 14,bar
